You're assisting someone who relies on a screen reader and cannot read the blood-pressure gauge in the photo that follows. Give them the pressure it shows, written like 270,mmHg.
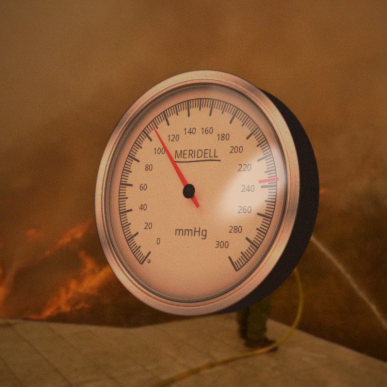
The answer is 110,mmHg
